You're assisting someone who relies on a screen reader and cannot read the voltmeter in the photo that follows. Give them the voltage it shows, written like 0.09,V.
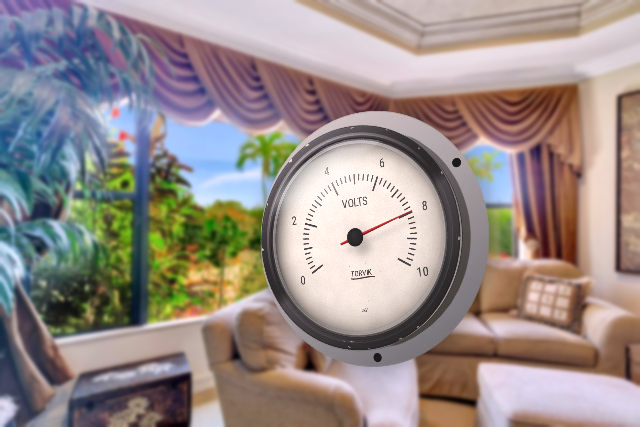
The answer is 8,V
